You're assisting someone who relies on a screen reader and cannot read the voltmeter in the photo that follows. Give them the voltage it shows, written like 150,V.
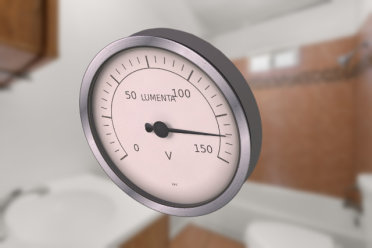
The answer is 135,V
